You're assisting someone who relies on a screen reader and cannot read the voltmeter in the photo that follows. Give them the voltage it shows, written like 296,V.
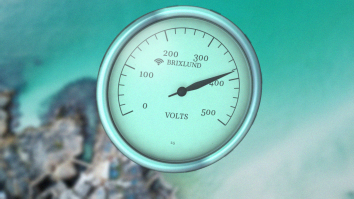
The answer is 380,V
